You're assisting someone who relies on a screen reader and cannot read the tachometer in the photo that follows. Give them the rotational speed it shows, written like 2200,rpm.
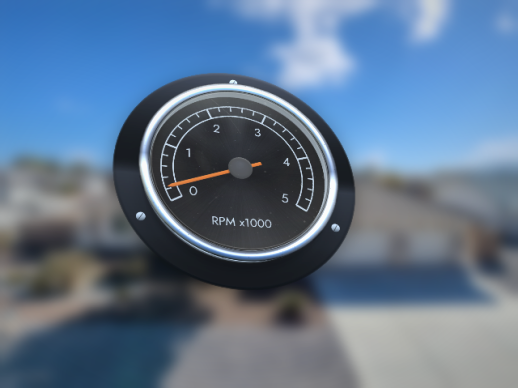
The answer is 200,rpm
